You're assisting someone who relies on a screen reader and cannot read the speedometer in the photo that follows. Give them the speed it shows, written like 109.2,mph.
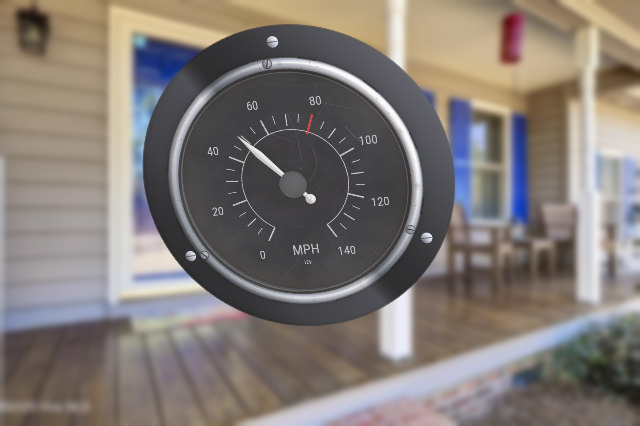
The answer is 50,mph
